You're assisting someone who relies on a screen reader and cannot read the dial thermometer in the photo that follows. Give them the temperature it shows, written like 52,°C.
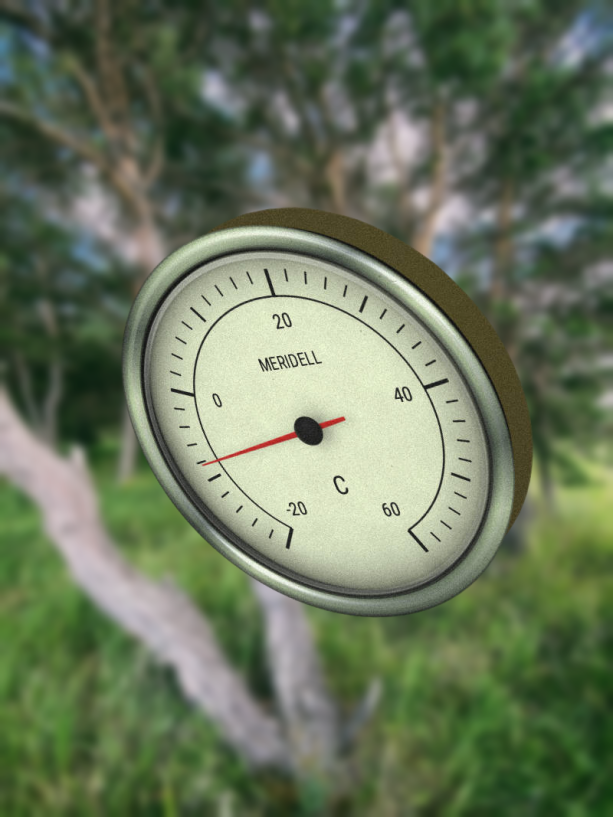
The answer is -8,°C
